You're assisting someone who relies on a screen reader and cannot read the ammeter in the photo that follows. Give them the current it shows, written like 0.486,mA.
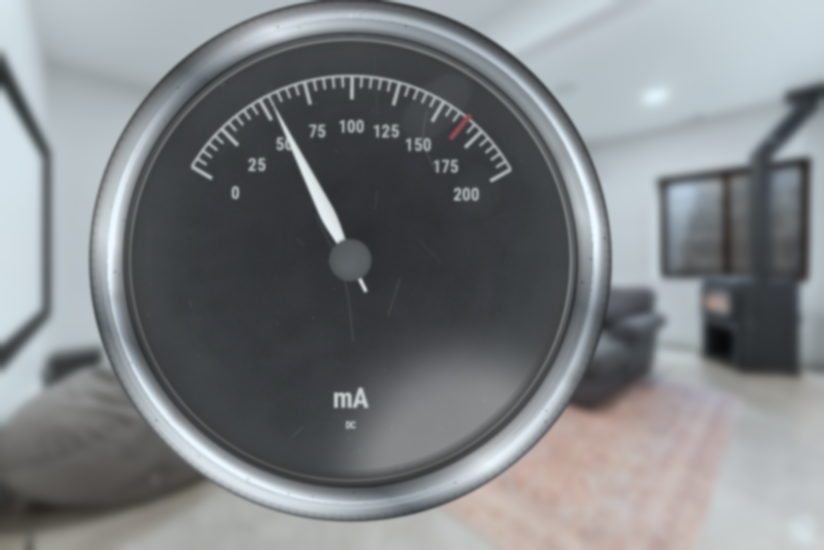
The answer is 55,mA
